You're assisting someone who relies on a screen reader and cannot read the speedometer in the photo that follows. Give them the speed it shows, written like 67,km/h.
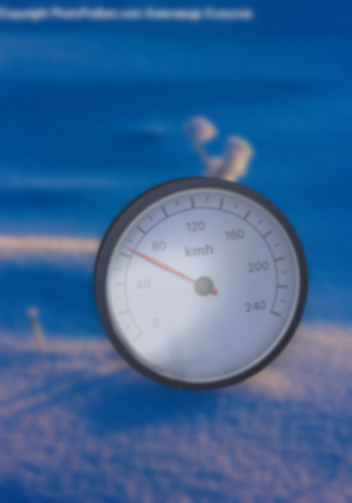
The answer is 65,km/h
